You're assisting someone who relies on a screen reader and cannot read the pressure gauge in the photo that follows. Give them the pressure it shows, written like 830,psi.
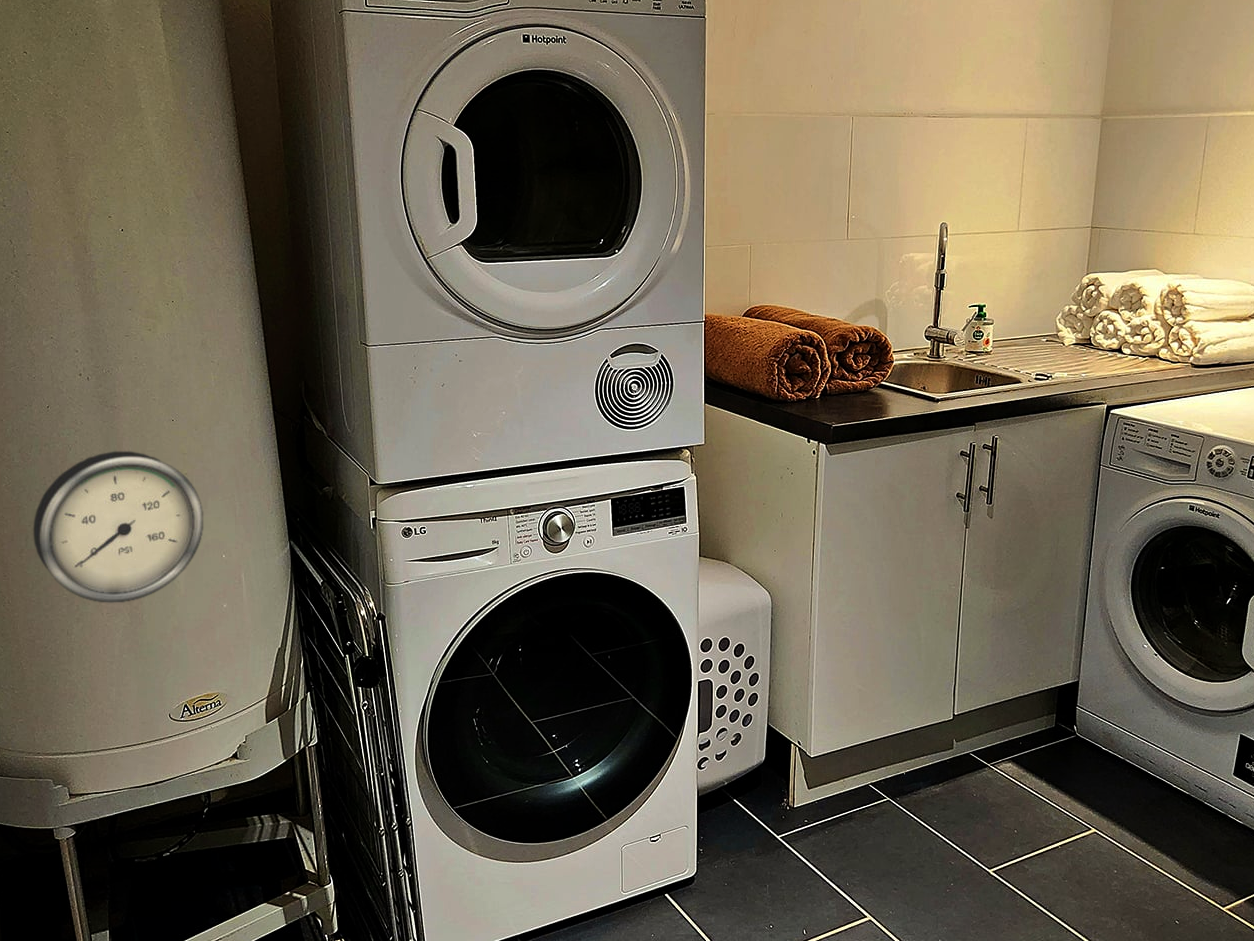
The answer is 0,psi
